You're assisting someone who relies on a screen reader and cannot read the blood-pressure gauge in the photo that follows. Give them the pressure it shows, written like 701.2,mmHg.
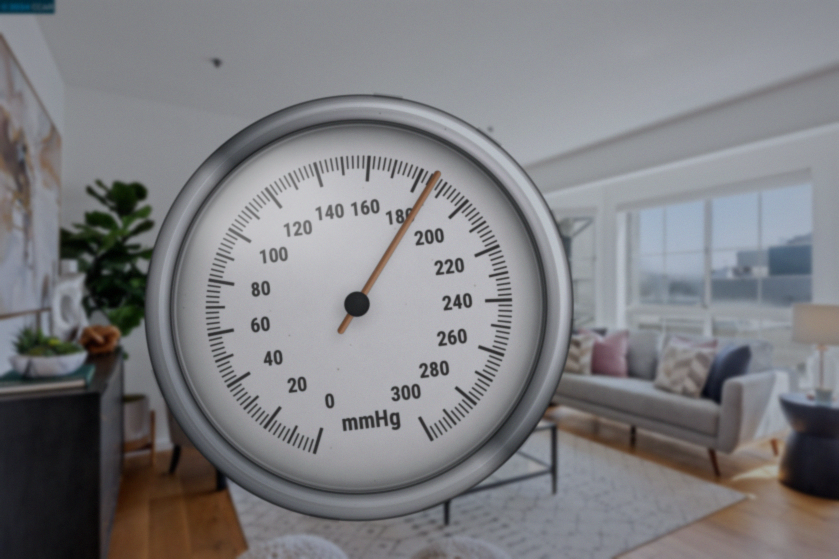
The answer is 186,mmHg
